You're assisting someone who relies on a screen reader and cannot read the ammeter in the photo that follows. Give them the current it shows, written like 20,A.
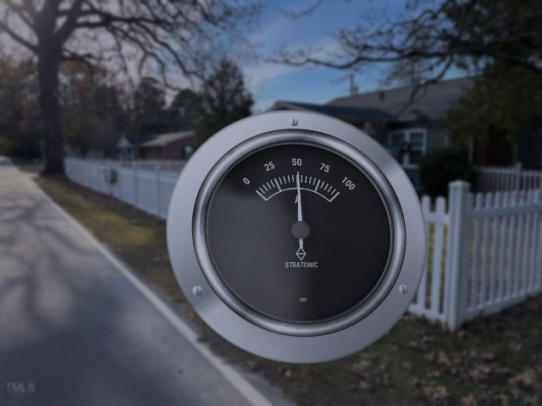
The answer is 50,A
